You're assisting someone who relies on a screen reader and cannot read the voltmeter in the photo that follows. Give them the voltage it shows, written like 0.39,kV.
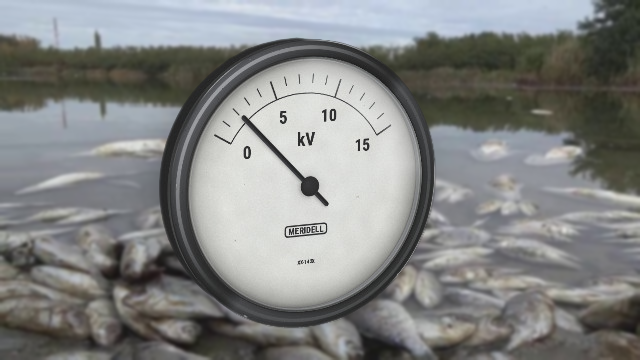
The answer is 2,kV
